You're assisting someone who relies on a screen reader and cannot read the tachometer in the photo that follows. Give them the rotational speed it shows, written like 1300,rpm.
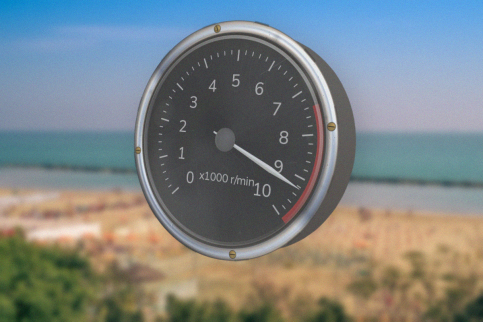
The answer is 9200,rpm
